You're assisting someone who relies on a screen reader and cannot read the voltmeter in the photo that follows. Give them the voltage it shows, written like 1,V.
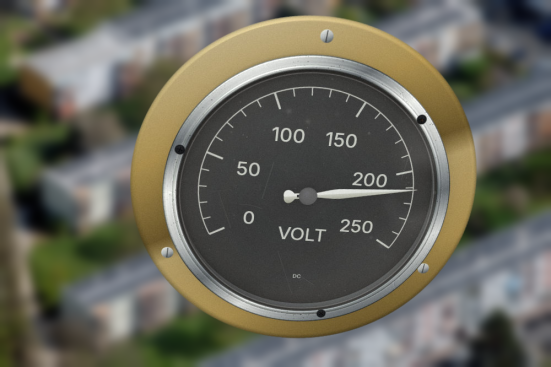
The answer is 210,V
